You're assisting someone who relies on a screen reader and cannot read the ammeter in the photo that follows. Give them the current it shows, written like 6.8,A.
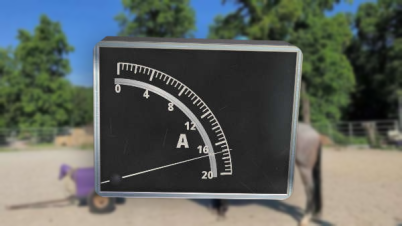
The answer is 17,A
